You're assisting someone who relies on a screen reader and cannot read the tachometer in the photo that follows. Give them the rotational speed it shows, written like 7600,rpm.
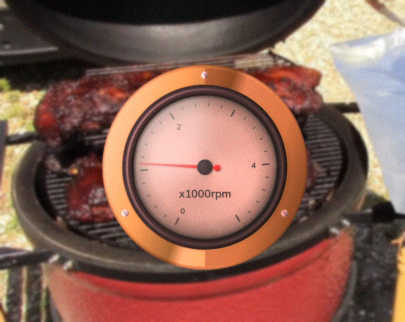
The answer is 1100,rpm
